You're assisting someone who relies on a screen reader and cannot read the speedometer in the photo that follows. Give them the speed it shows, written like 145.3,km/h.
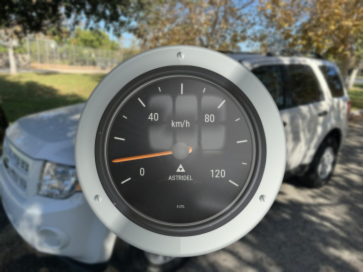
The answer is 10,km/h
